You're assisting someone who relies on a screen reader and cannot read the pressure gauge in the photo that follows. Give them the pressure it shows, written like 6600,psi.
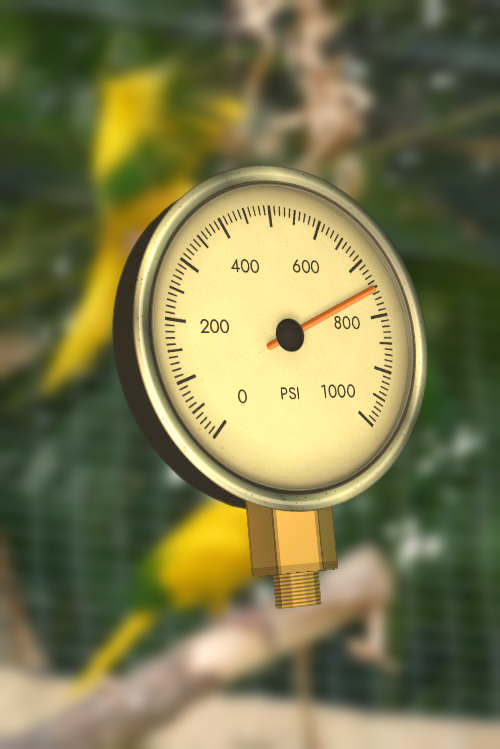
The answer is 750,psi
